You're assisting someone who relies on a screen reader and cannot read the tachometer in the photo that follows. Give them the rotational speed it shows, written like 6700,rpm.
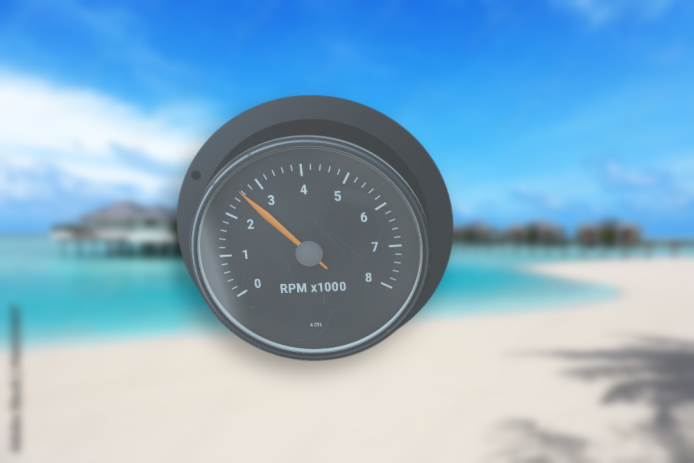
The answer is 2600,rpm
